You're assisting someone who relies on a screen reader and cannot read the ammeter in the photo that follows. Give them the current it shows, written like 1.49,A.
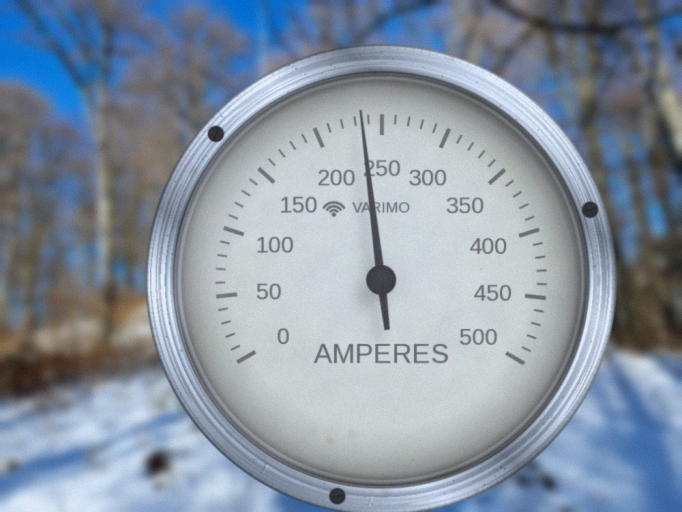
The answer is 235,A
